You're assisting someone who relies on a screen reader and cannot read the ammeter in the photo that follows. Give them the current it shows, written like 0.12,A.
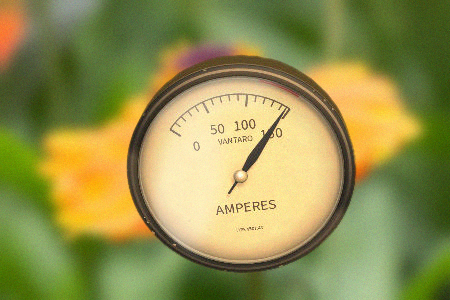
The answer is 145,A
